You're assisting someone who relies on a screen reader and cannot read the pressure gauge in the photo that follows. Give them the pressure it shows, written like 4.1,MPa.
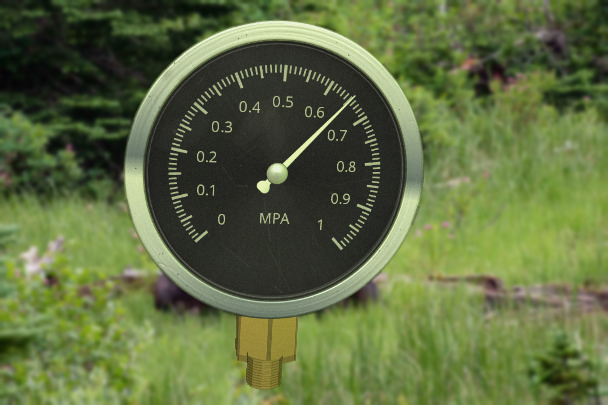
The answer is 0.65,MPa
